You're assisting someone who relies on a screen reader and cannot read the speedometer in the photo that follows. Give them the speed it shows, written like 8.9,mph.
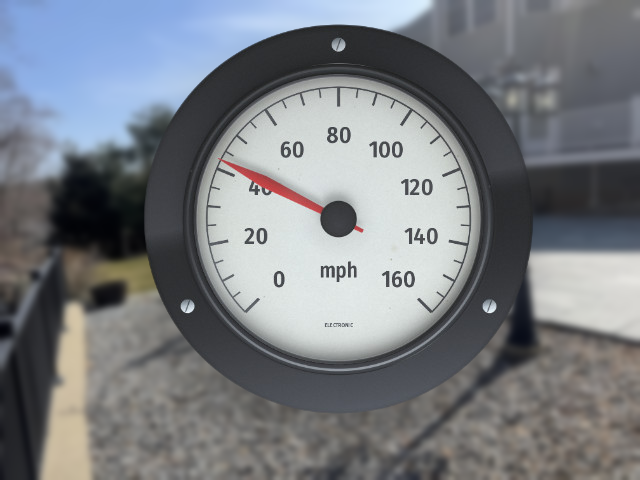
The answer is 42.5,mph
